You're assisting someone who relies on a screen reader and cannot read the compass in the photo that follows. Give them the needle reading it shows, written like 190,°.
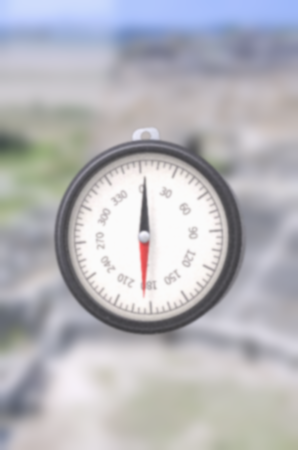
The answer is 185,°
